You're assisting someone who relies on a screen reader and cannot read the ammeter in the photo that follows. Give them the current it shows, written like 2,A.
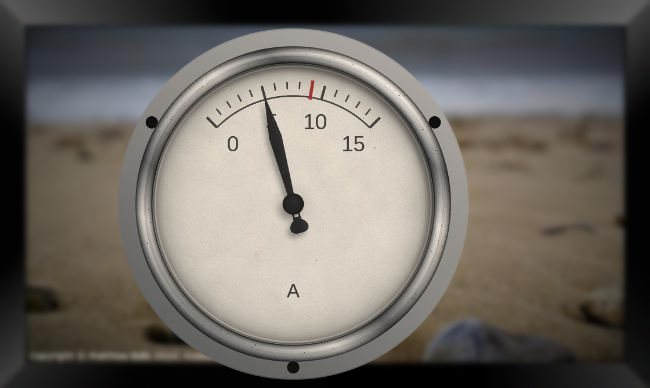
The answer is 5,A
